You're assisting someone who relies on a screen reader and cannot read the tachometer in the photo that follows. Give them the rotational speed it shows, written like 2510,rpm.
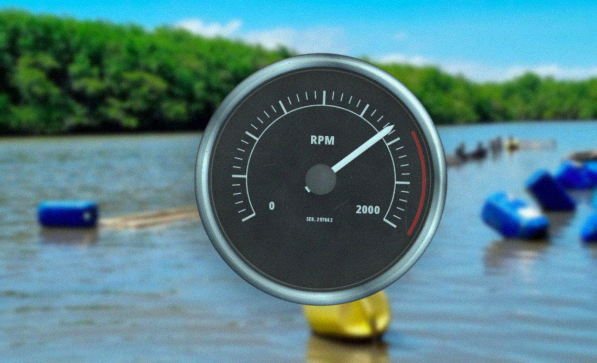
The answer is 1425,rpm
